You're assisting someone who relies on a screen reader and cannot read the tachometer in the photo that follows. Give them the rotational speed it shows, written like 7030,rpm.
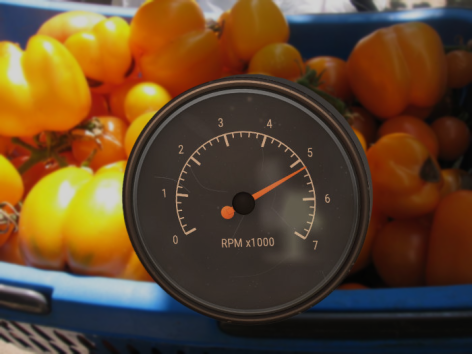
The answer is 5200,rpm
